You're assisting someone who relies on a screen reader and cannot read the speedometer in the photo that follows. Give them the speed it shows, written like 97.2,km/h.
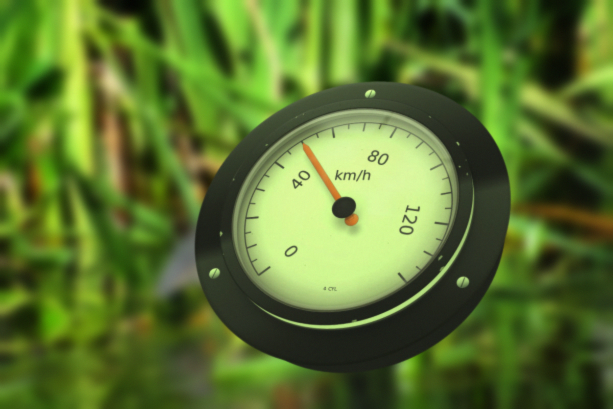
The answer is 50,km/h
